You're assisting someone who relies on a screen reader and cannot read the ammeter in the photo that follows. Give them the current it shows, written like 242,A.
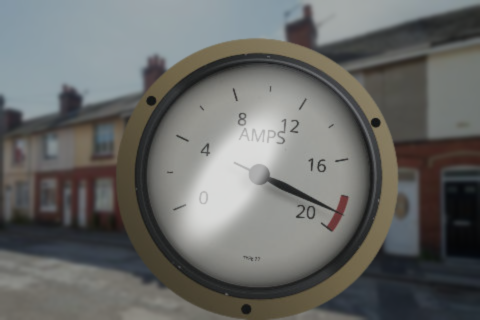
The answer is 19,A
